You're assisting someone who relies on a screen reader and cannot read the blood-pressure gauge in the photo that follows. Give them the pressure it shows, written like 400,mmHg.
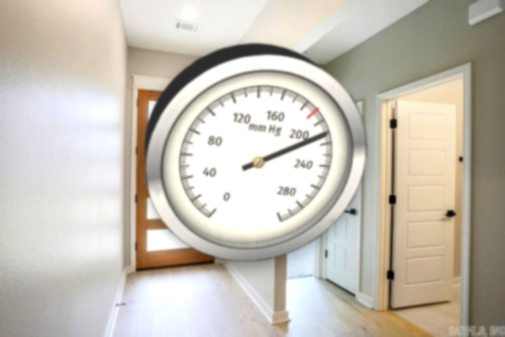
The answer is 210,mmHg
